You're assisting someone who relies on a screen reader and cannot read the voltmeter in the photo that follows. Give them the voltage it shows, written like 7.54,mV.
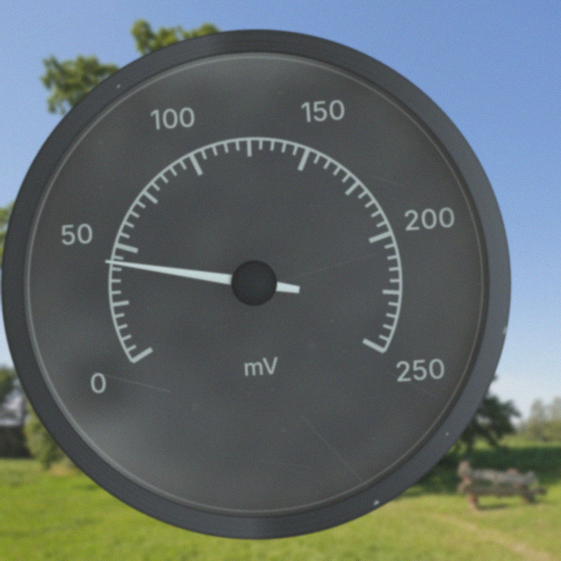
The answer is 42.5,mV
